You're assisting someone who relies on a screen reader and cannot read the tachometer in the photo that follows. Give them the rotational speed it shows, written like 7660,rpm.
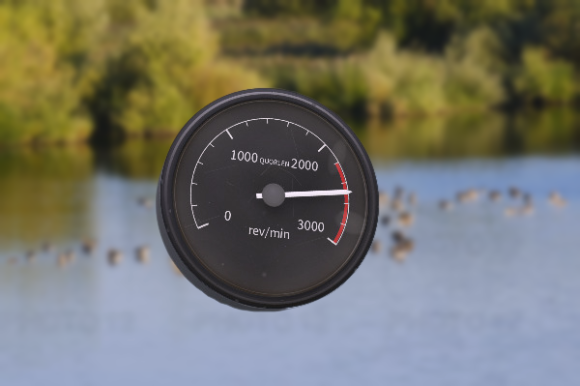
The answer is 2500,rpm
